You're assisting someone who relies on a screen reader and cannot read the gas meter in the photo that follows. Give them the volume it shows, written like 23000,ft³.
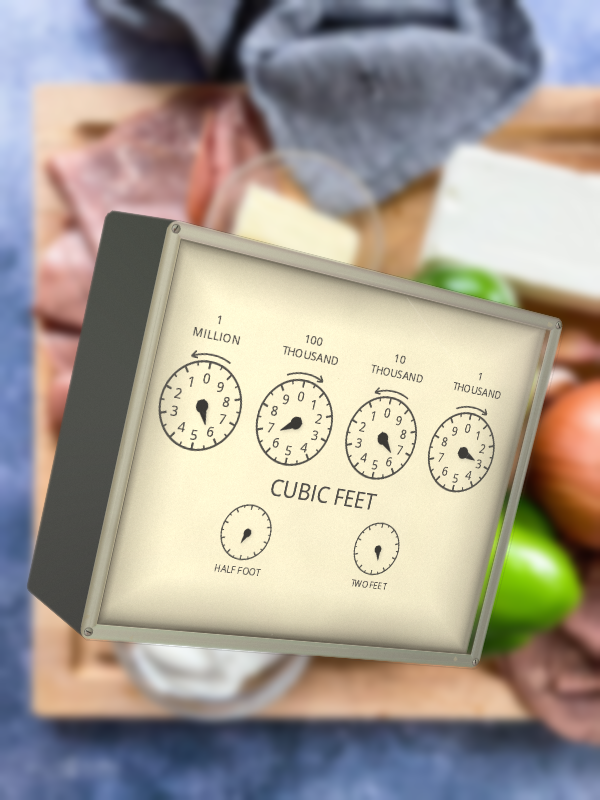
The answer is 566300,ft³
